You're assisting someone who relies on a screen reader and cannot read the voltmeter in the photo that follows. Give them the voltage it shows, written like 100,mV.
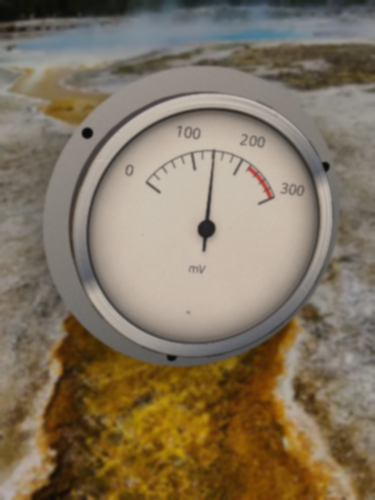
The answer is 140,mV
